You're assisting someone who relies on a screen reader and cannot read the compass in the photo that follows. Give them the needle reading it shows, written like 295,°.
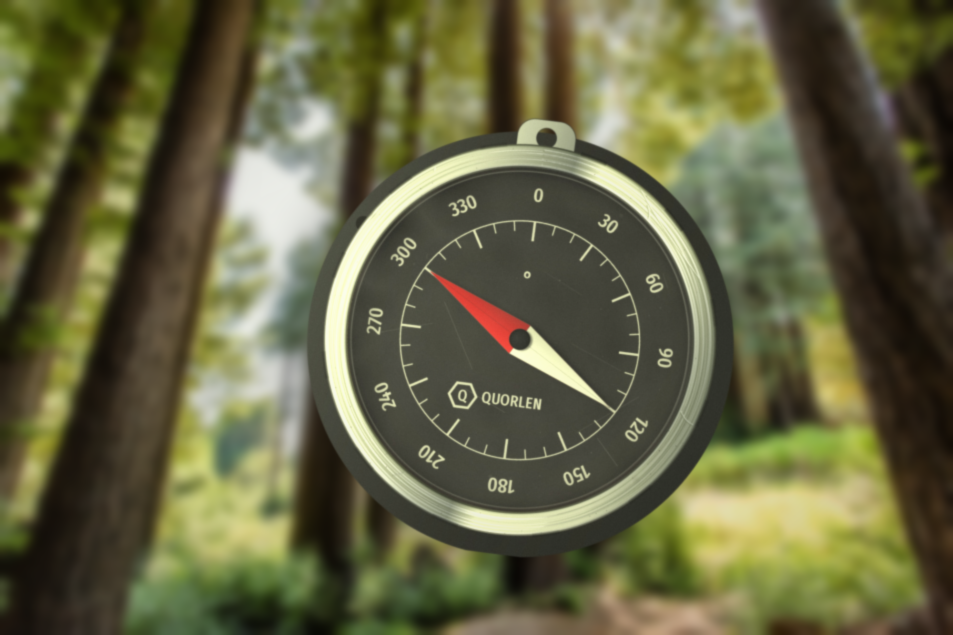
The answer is 300,°
